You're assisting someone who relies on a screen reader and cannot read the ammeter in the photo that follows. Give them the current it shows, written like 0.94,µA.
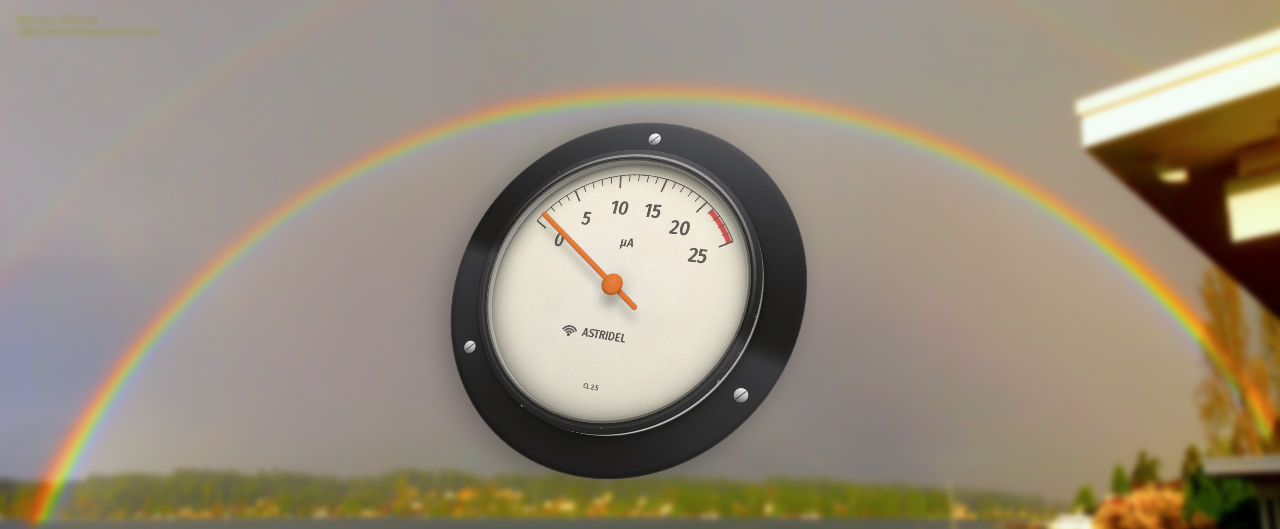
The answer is 1,µA
